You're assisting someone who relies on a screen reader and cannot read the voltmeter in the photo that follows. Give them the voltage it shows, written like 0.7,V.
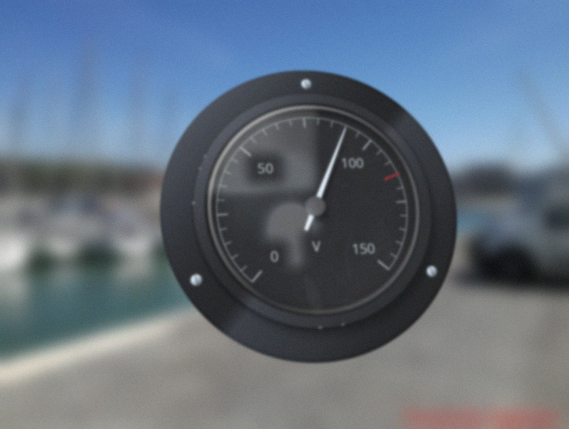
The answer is 90,V
